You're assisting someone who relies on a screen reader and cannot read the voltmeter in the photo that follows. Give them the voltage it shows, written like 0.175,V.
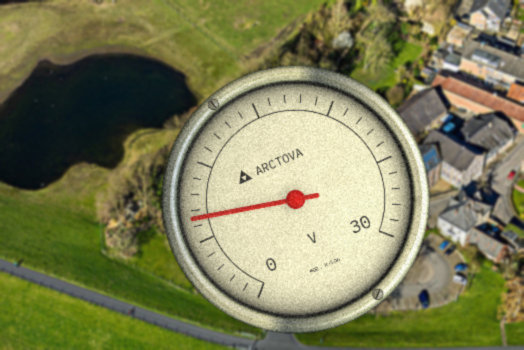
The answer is 6.5,V
